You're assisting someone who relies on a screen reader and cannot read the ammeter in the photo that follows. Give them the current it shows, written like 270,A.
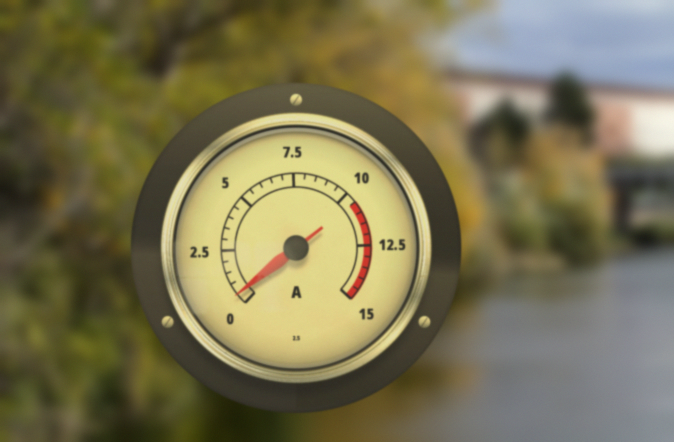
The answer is 0.5,A
